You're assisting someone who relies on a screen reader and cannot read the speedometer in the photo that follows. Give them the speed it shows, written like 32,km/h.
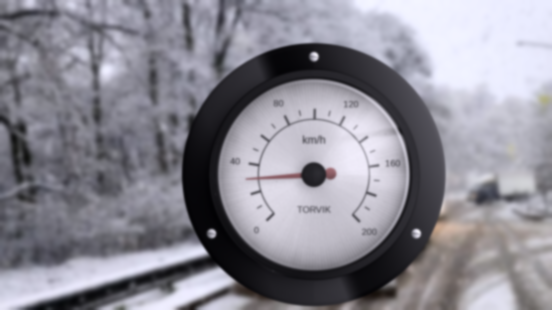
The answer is 30,km/h
